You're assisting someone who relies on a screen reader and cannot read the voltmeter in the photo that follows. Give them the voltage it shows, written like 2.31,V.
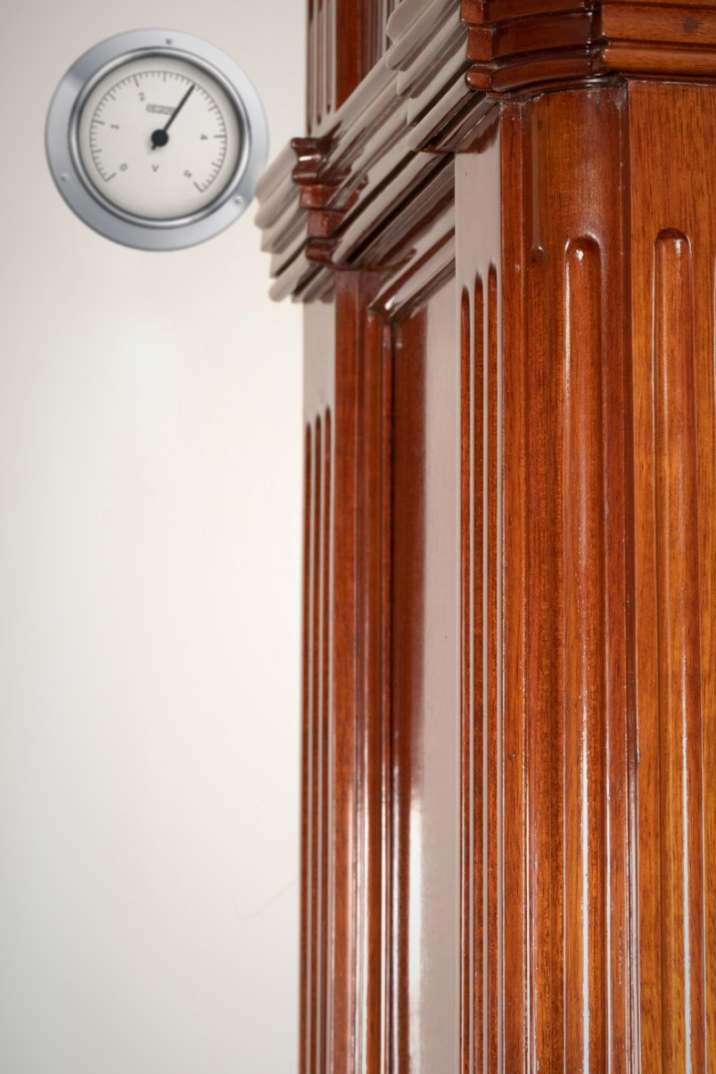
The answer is 3,V
